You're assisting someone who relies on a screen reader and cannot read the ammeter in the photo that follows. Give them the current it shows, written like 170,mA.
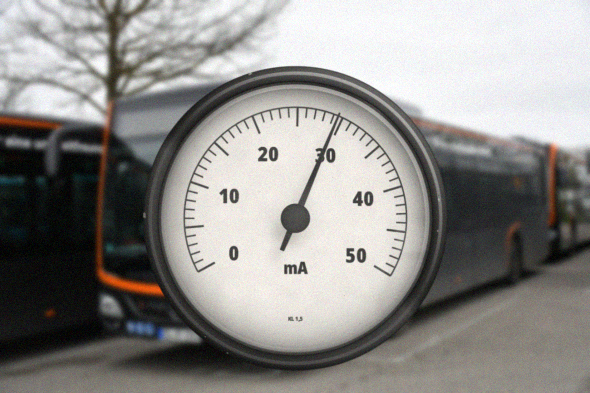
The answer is 29.5,mA
